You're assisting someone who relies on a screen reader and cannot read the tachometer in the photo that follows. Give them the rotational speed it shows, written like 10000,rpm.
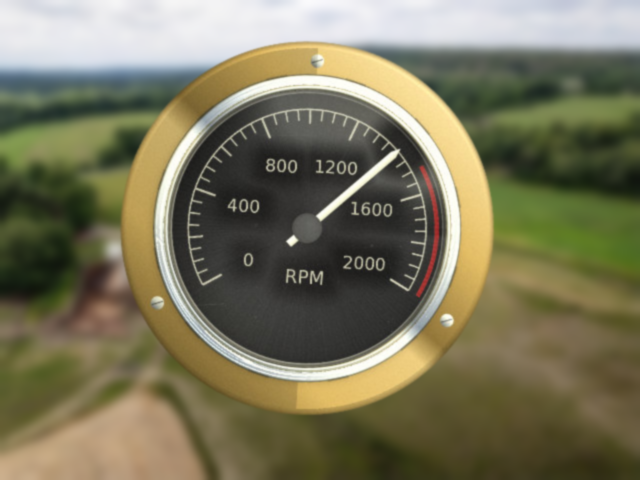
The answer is 1400,rpm
